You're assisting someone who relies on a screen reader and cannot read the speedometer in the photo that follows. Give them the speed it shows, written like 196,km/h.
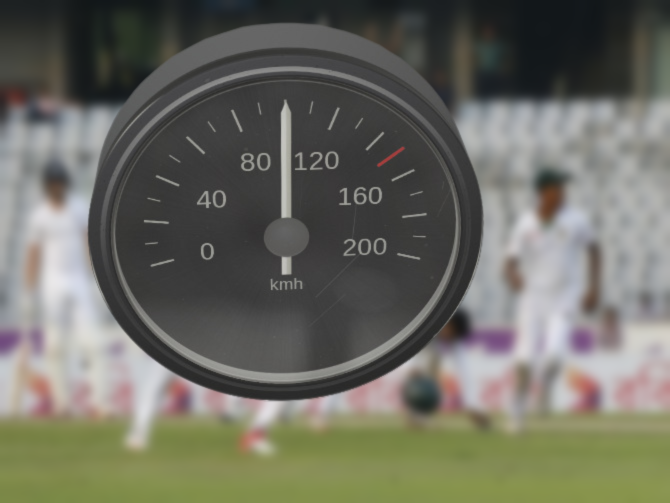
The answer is 100,km/h
